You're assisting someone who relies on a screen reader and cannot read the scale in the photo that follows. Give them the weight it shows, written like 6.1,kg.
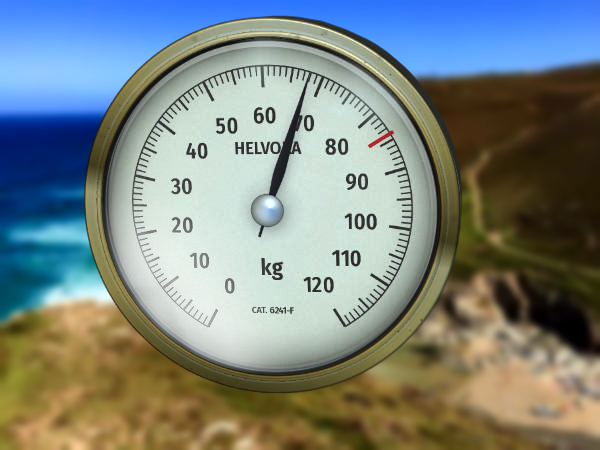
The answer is 68,kg
